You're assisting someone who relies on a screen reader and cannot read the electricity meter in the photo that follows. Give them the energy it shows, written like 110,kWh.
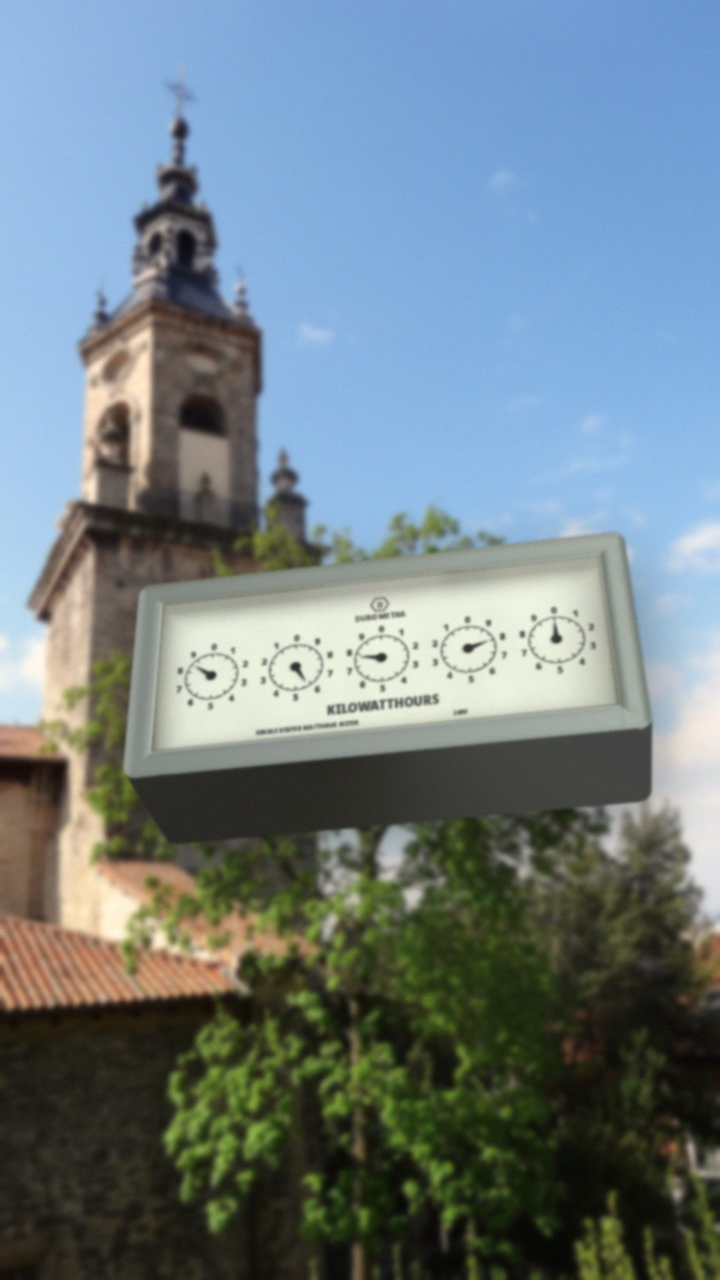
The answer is 85780,kWh
